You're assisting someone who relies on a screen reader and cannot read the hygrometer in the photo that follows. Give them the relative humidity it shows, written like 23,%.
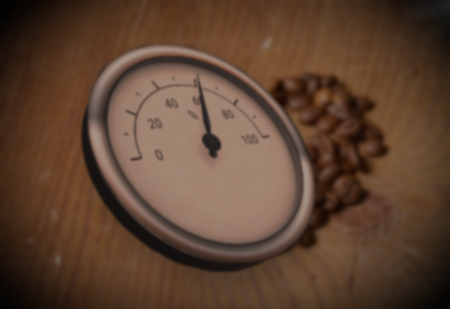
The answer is 60,%
